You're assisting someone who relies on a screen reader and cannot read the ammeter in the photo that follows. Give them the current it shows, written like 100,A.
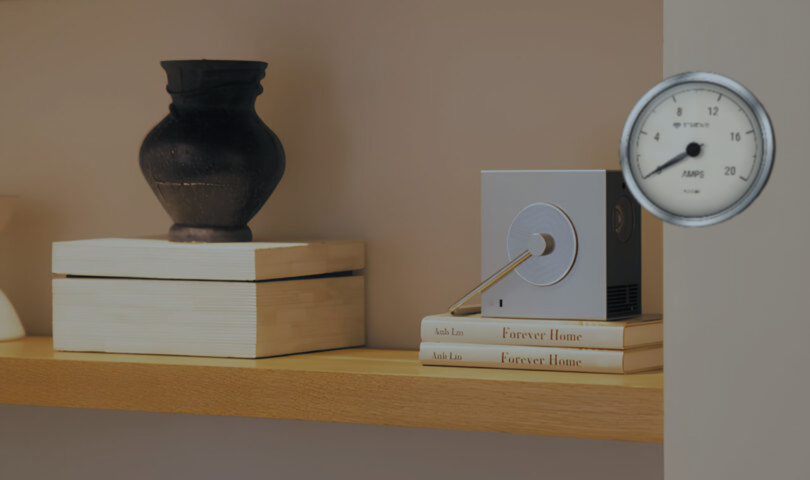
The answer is 0,A
